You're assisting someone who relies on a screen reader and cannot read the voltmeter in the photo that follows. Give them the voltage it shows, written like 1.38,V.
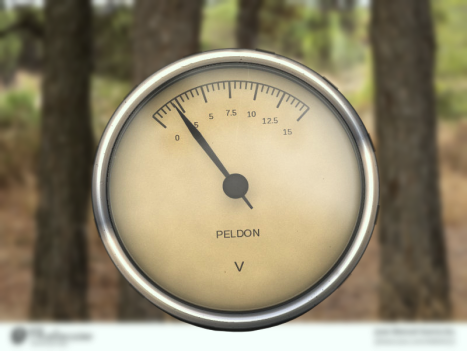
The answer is 2,V
